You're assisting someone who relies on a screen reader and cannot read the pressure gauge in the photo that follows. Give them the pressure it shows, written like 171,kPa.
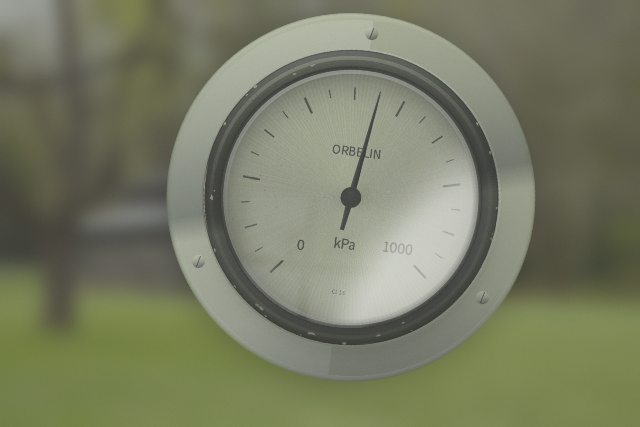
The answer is 550,kPa
